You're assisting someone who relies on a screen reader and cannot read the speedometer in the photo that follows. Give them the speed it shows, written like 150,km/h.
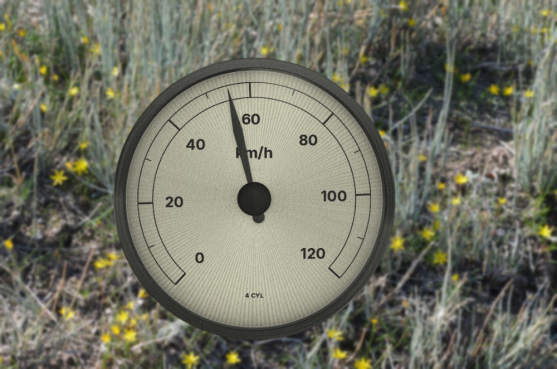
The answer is 55,km/h
